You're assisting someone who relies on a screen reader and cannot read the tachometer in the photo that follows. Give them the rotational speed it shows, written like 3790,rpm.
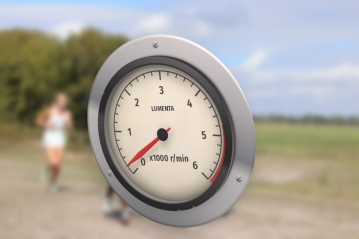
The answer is 200,rpm
